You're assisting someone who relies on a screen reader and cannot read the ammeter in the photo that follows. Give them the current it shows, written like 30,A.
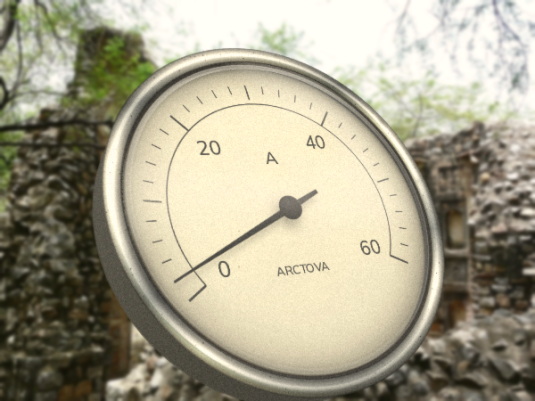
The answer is 2,A
